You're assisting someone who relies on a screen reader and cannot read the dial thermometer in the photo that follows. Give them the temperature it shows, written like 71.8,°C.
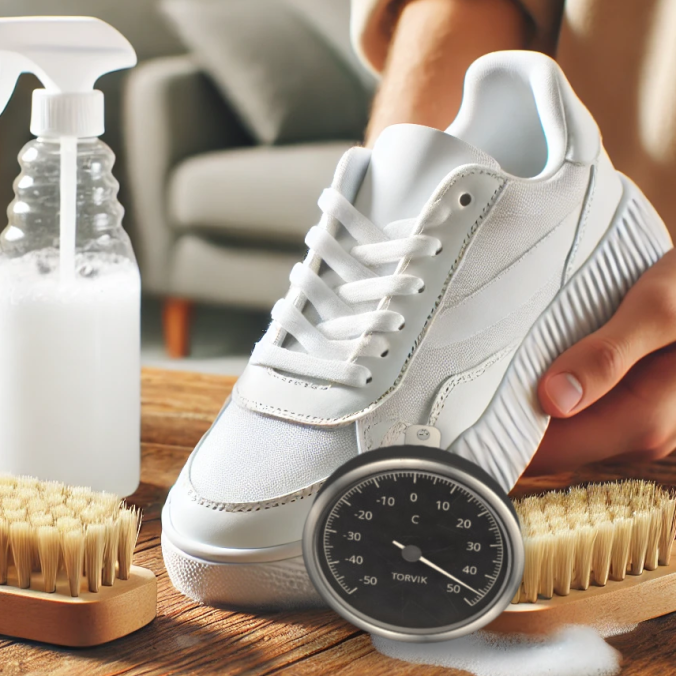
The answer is 45,°C
